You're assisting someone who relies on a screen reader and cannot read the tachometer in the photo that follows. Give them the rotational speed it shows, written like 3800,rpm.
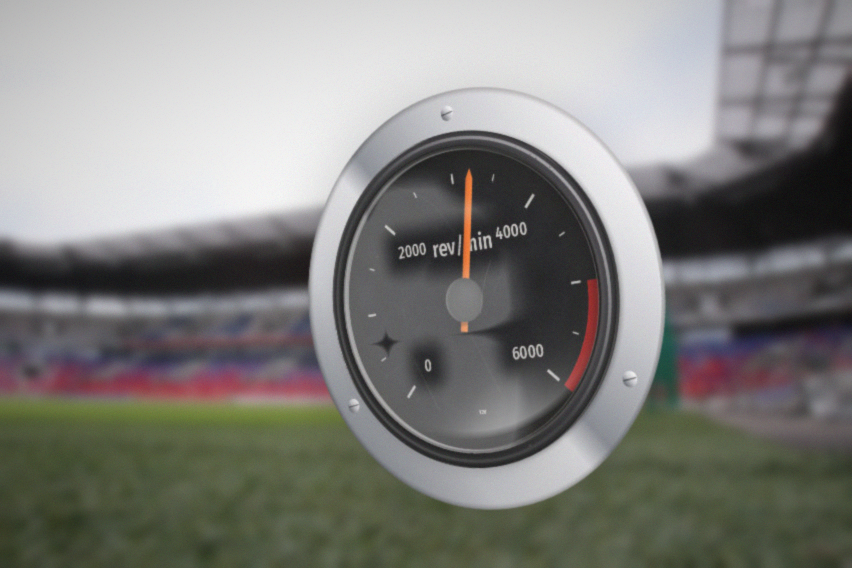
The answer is 3250,rpm
